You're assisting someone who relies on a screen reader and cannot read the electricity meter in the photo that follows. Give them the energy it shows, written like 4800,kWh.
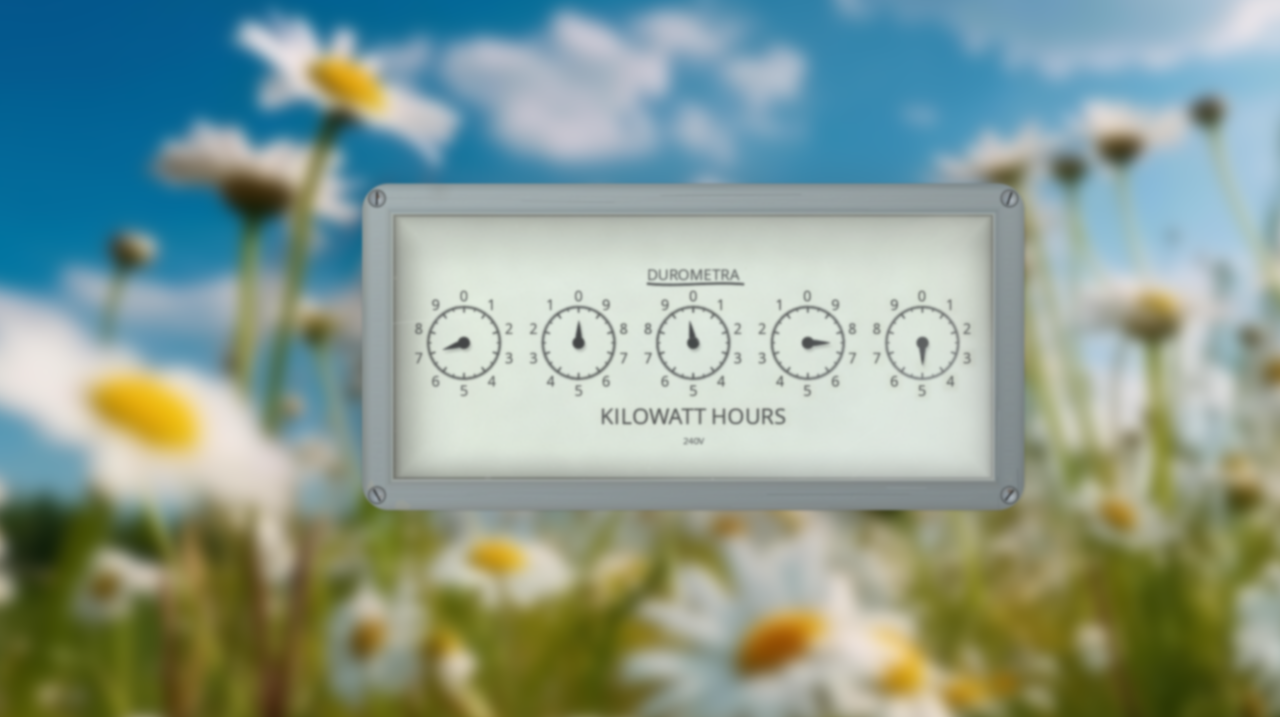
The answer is 69975,kWh
